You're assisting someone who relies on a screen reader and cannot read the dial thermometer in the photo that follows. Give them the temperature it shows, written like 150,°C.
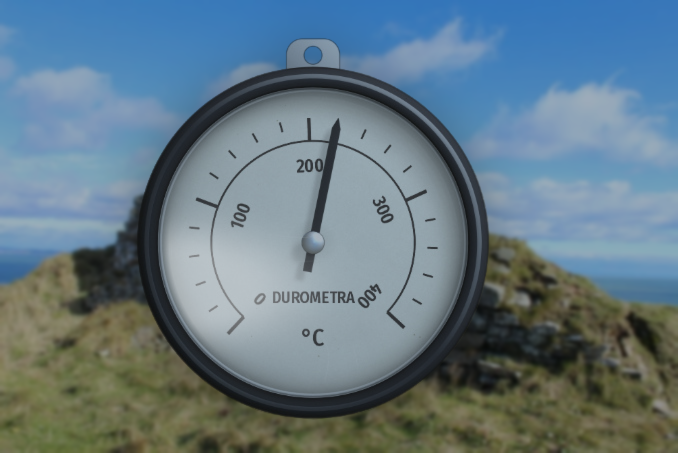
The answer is 220,°C
